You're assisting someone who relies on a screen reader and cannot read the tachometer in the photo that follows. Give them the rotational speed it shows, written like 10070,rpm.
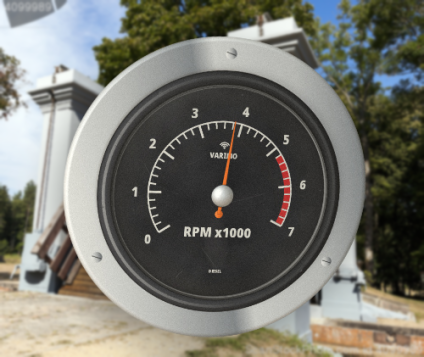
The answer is 3800,rpm
